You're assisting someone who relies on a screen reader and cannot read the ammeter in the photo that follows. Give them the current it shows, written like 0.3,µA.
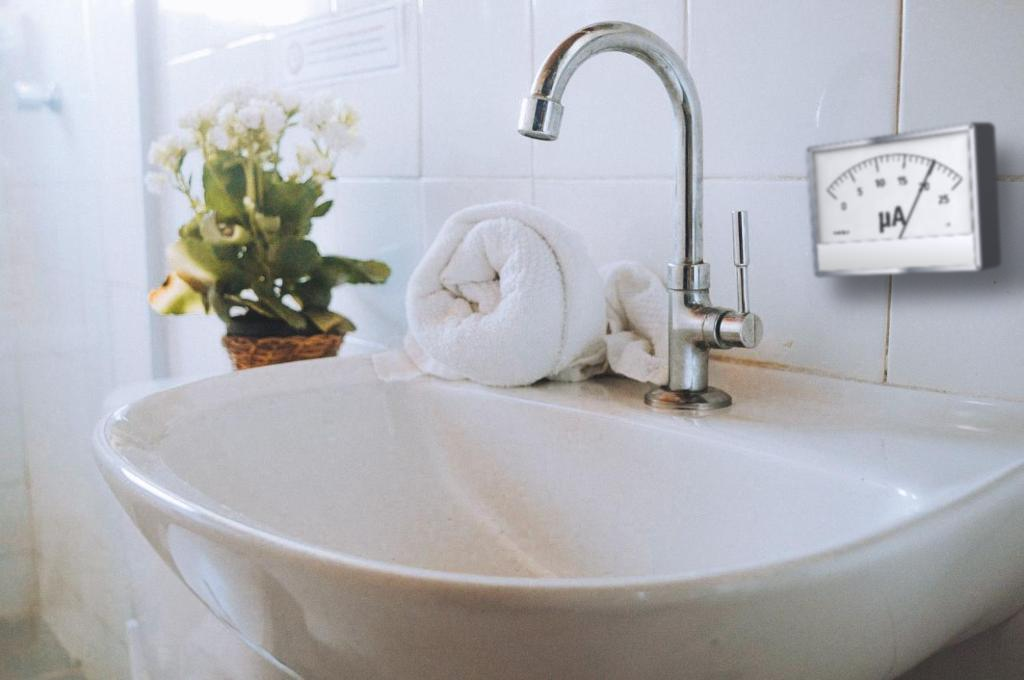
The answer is 20,µA
